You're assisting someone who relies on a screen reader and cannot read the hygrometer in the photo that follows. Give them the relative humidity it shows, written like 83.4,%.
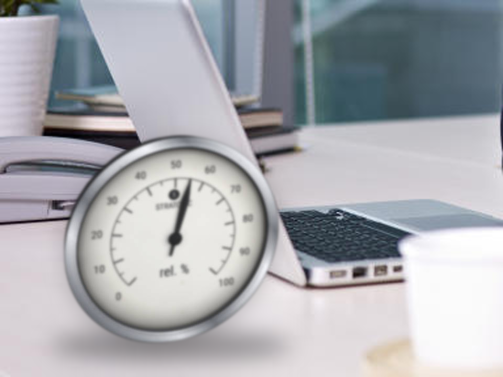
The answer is 55,%
